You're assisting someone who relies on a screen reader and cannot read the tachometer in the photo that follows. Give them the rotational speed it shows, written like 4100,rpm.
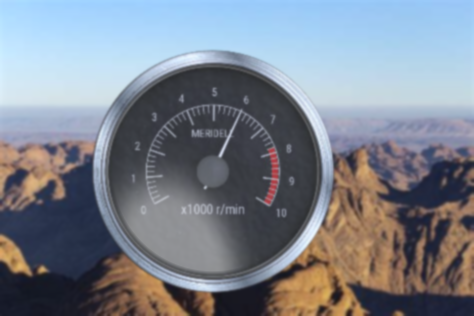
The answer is 6000,rpm
